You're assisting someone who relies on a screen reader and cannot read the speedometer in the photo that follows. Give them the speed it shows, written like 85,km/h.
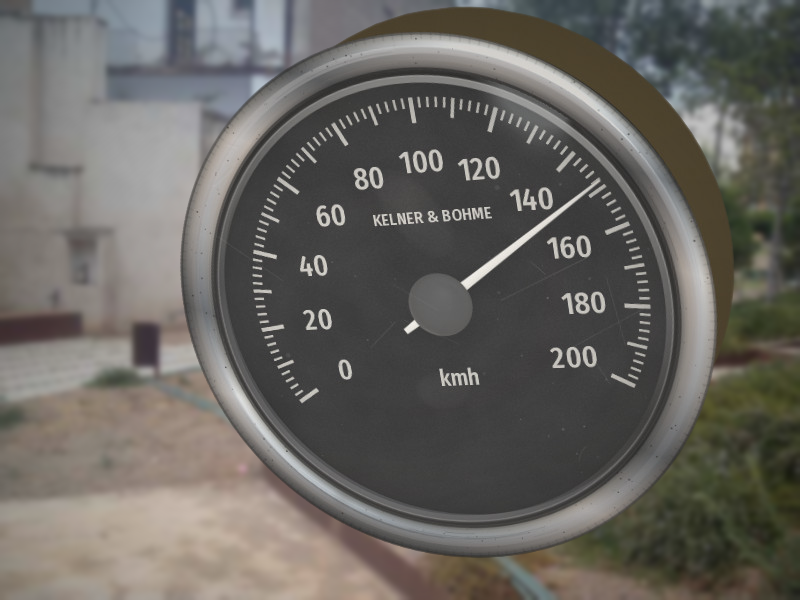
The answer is 148,km/h
